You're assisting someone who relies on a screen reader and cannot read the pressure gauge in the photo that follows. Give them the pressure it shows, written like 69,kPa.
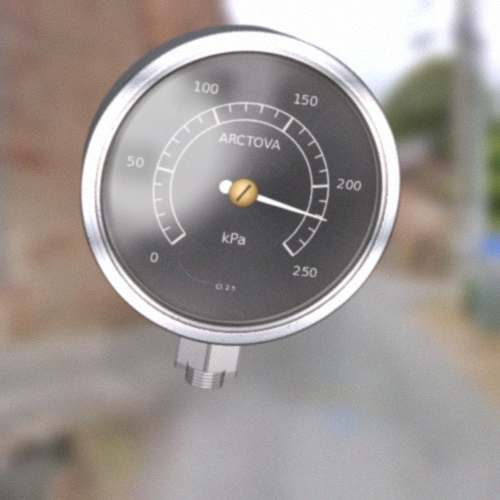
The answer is 220,kPa
